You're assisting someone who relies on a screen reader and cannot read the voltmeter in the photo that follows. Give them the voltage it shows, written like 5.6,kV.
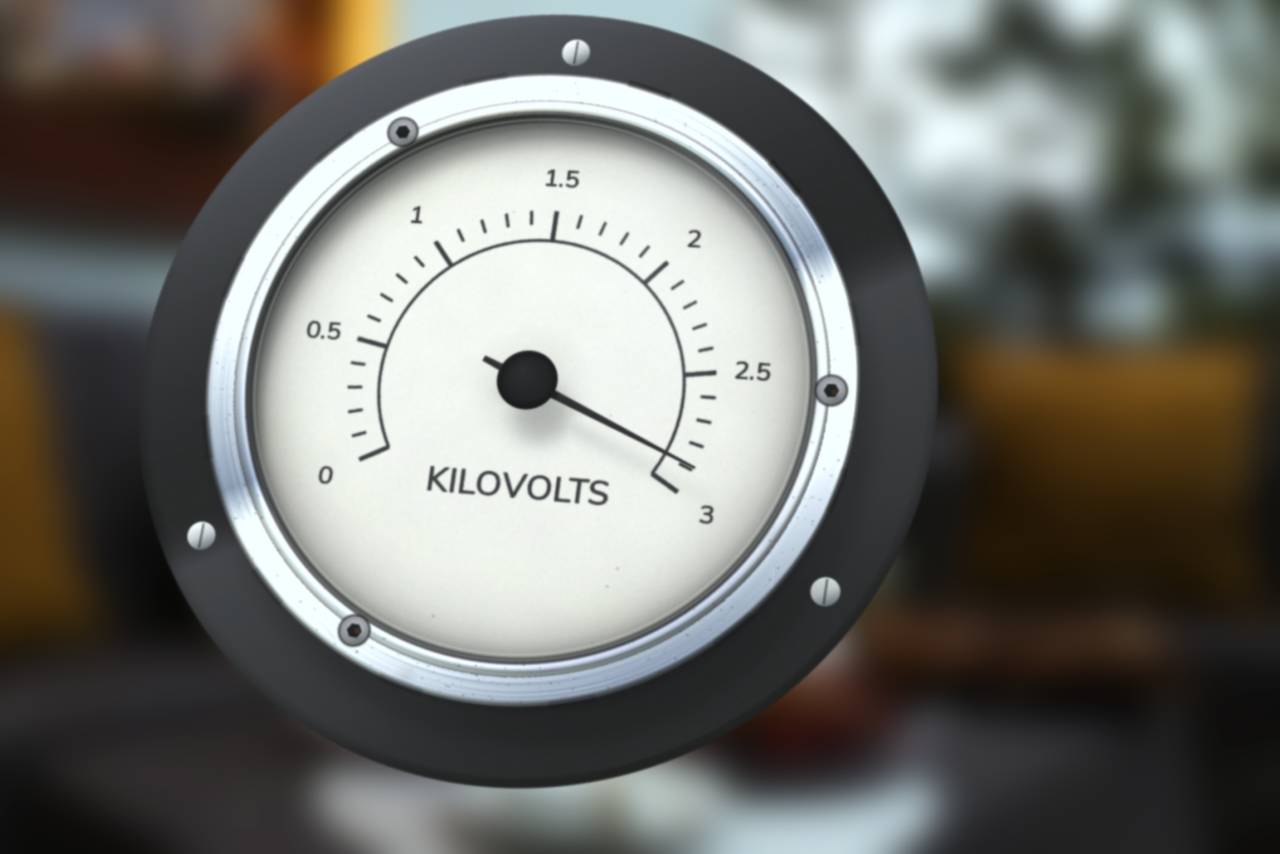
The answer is 2.9,kV
